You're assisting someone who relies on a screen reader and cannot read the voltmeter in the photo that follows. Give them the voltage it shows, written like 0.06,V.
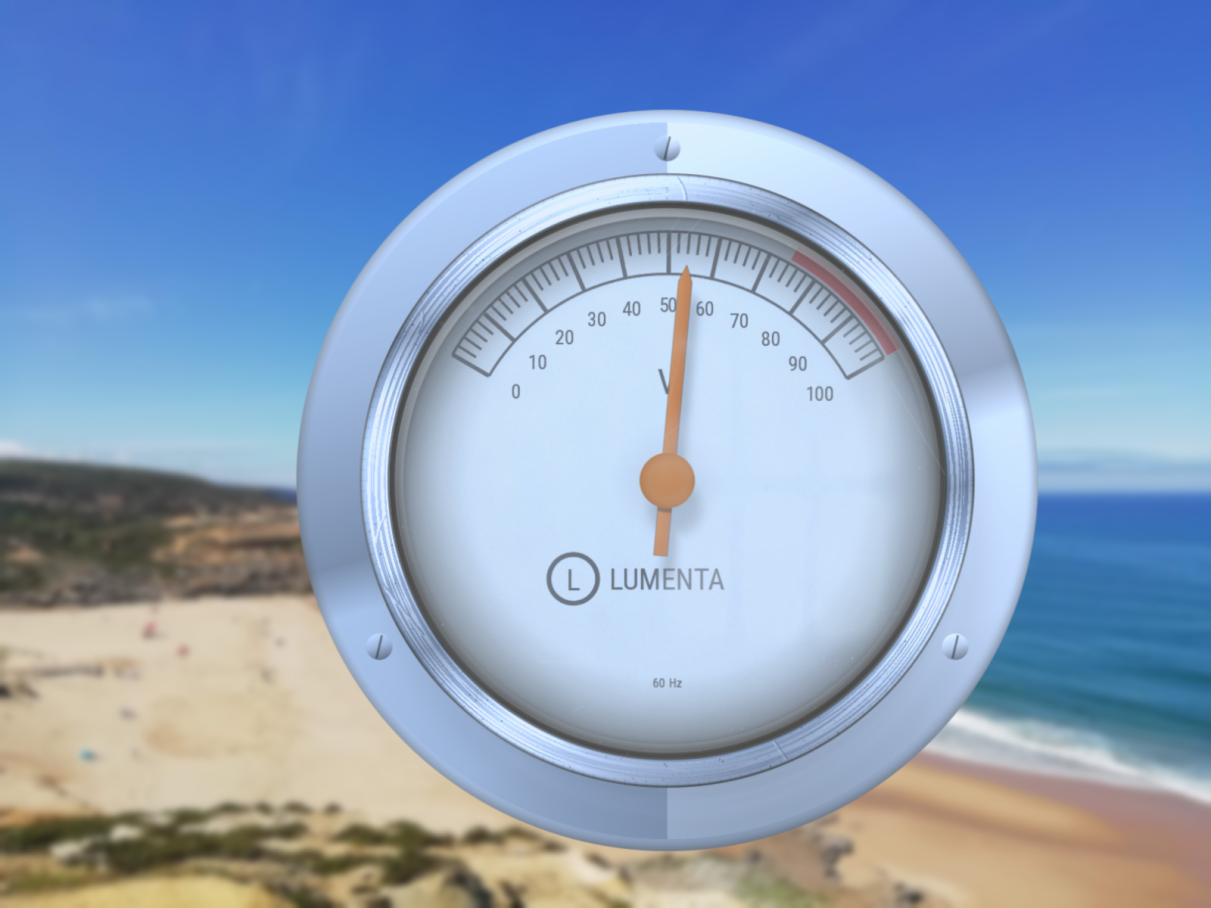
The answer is 54,V
